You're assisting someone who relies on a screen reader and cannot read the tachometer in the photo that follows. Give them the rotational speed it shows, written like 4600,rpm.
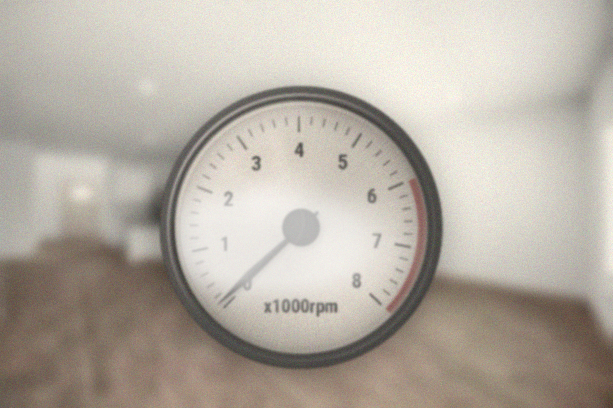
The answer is 100,rpm
